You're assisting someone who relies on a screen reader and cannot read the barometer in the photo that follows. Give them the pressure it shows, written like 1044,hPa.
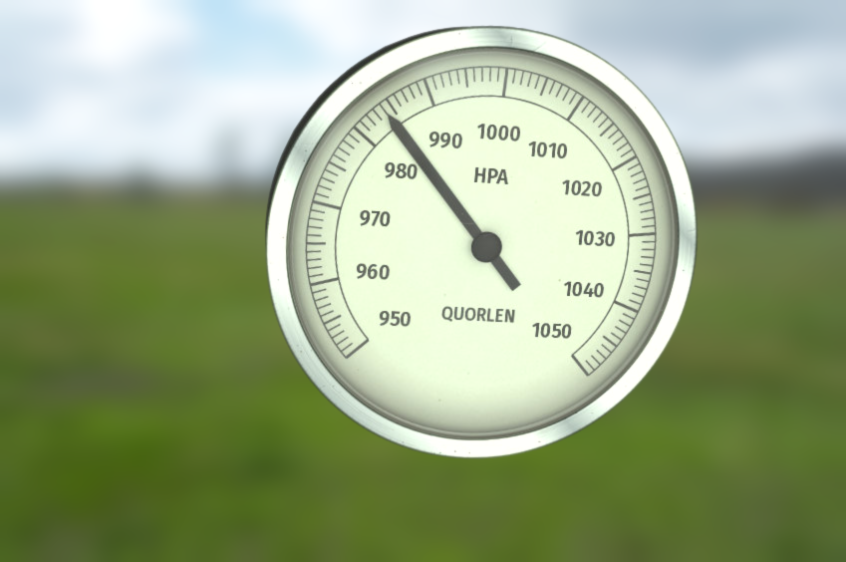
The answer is 984,hPa
